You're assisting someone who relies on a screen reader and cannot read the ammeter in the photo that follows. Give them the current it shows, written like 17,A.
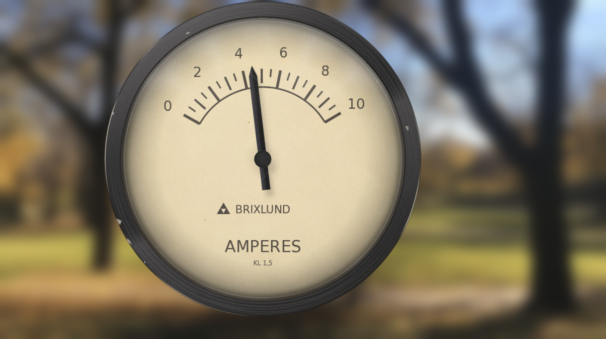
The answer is 4.5,A
